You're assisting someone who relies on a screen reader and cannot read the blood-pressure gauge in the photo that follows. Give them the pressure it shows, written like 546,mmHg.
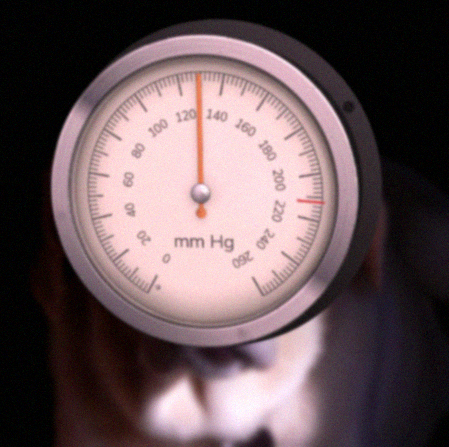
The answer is 130,mmHg
